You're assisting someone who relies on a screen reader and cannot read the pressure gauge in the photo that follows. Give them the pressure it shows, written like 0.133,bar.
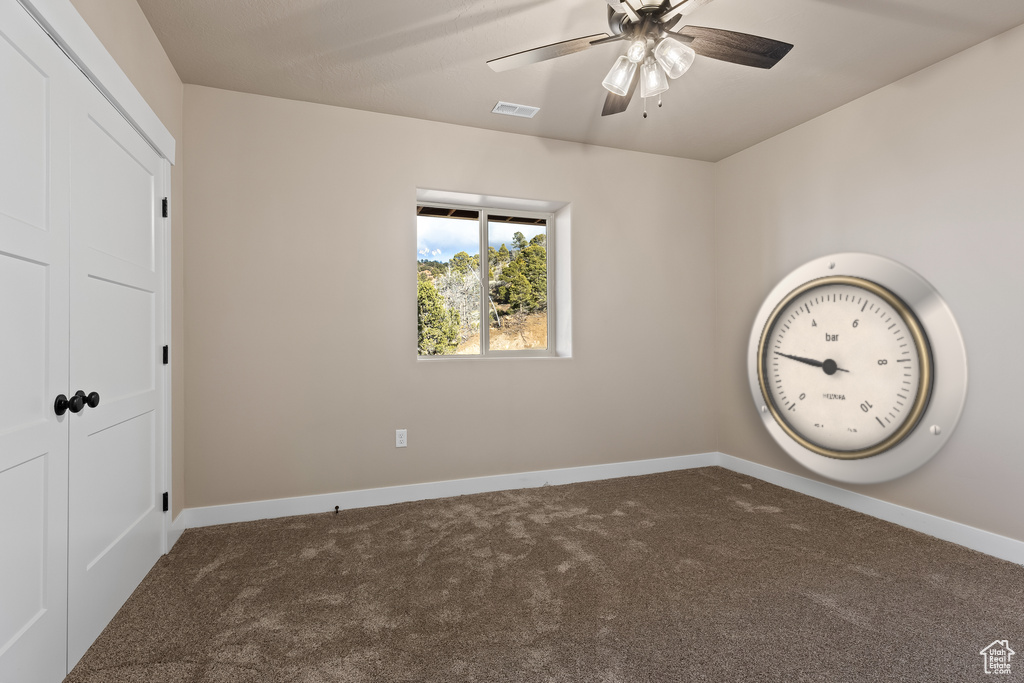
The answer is 2,bar
